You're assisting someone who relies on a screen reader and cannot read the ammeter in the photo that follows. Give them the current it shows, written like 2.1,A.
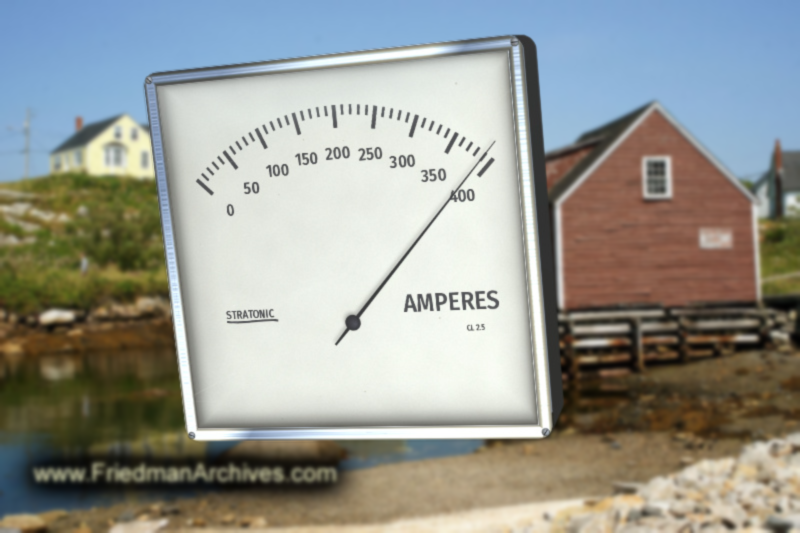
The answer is 390,A
